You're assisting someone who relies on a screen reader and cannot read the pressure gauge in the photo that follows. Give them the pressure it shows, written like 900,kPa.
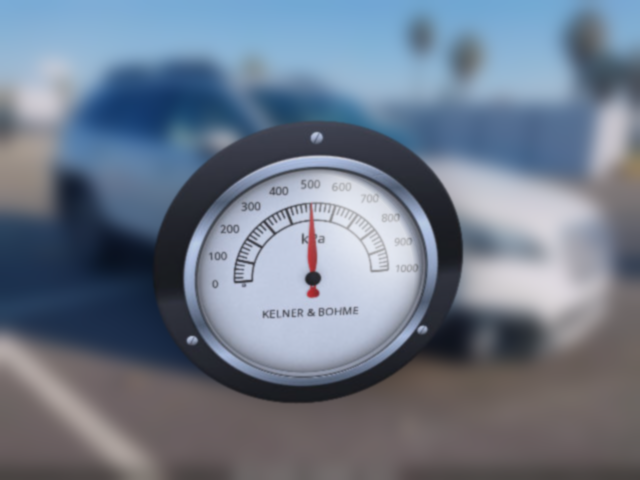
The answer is 500,kPa
